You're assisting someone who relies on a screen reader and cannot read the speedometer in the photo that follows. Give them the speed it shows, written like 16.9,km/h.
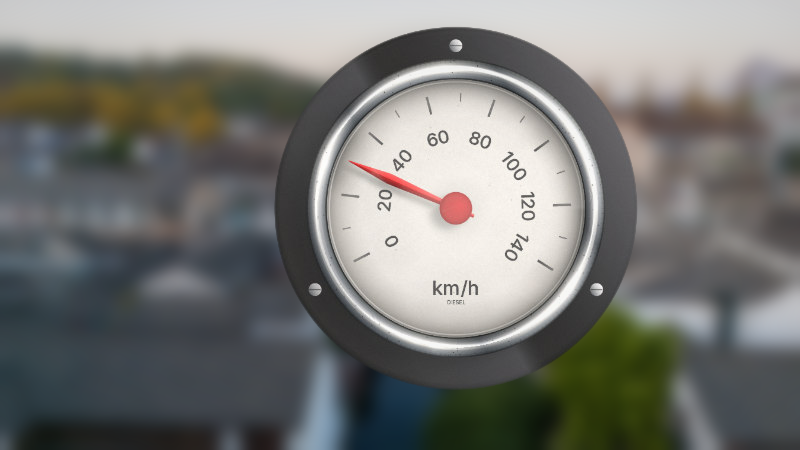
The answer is 30,km/h
